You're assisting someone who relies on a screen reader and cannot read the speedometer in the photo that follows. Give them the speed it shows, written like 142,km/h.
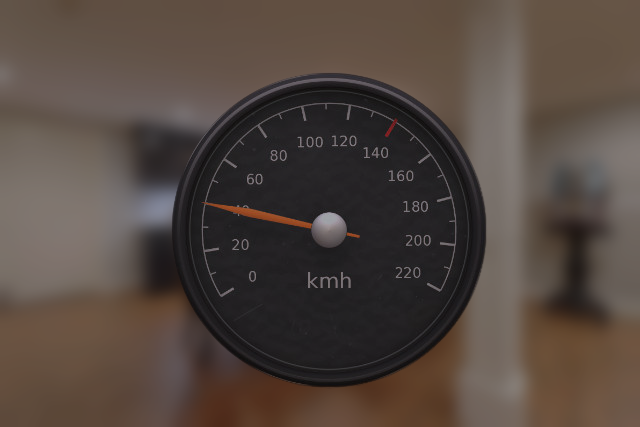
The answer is 40,km/h
